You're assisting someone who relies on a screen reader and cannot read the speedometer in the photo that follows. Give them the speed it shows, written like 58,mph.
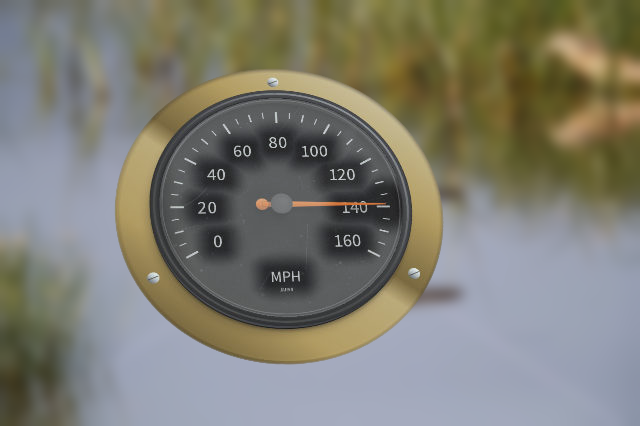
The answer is 140,mph
